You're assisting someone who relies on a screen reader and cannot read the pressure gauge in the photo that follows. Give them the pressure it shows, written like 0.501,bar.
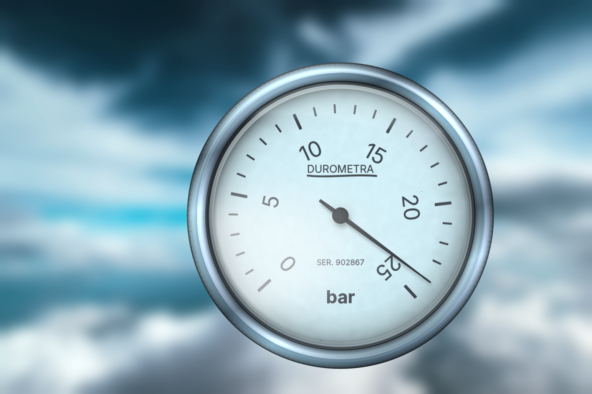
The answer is 24,bar
